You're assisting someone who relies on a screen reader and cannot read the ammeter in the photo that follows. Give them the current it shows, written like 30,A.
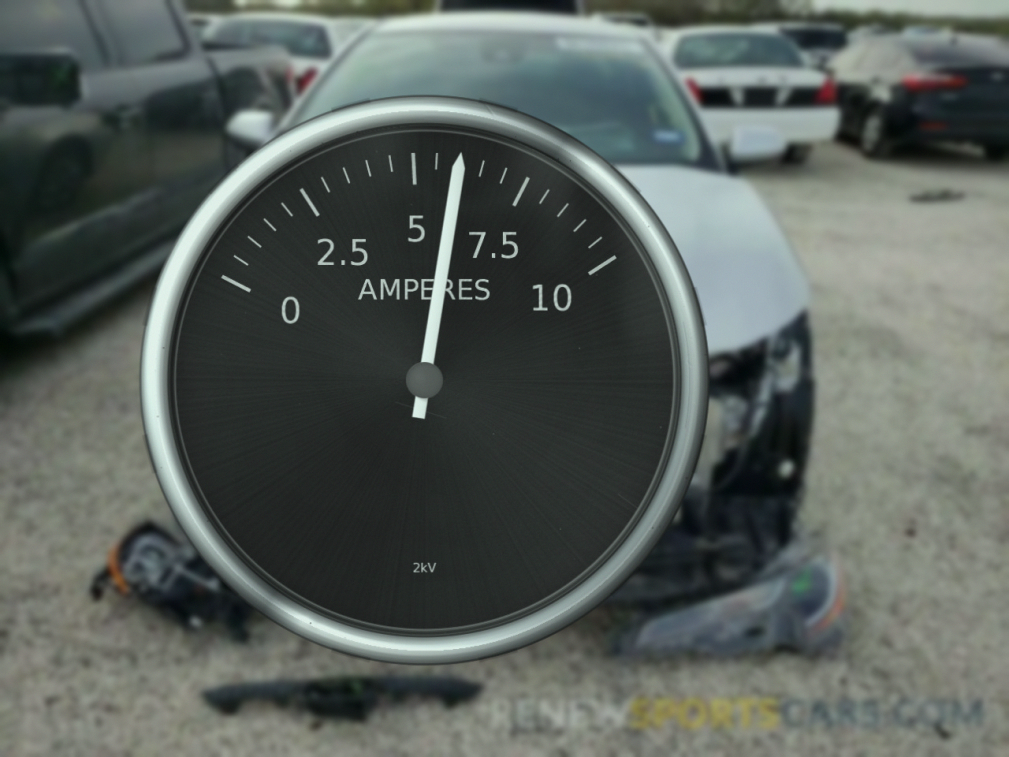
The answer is 6,A
